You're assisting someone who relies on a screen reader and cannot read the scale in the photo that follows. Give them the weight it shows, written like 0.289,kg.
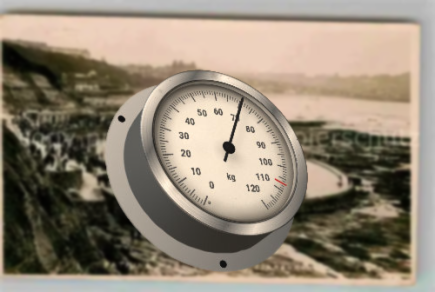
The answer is 70,kg
